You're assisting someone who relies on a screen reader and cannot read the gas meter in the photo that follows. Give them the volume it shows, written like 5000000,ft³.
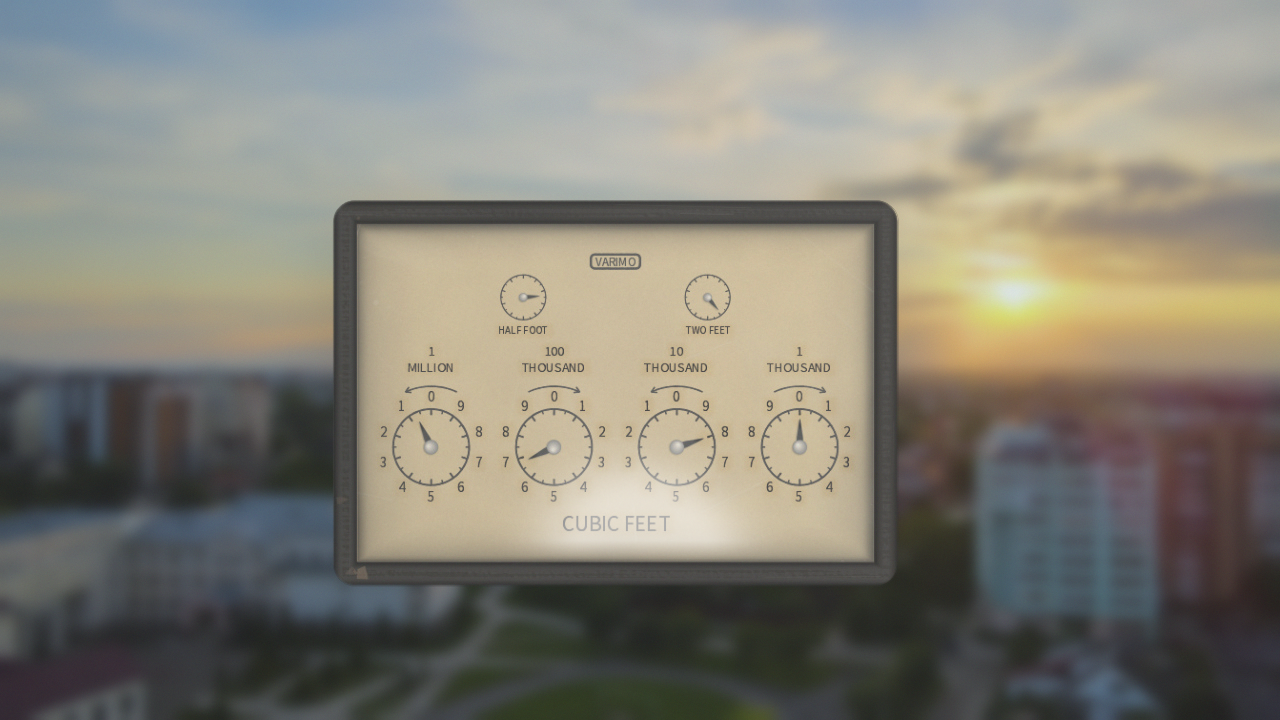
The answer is 68000,ft³
